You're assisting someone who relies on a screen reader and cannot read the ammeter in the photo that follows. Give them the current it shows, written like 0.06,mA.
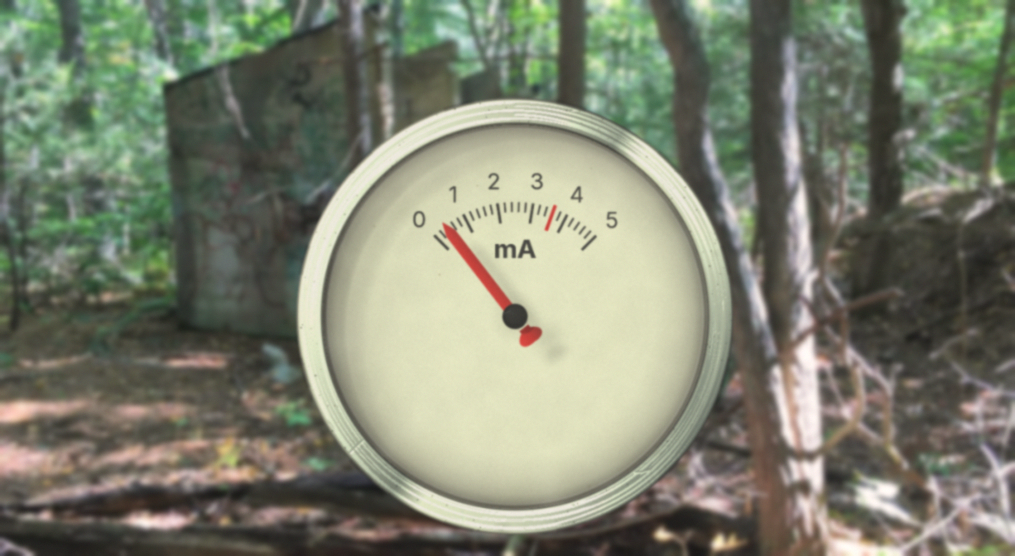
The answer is 0.4,mA
